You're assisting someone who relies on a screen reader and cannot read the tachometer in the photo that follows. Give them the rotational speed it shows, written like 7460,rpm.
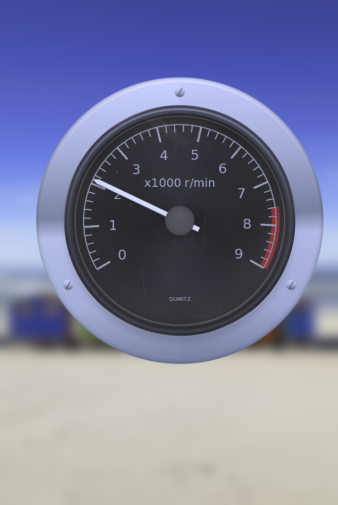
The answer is 2100,rpm
